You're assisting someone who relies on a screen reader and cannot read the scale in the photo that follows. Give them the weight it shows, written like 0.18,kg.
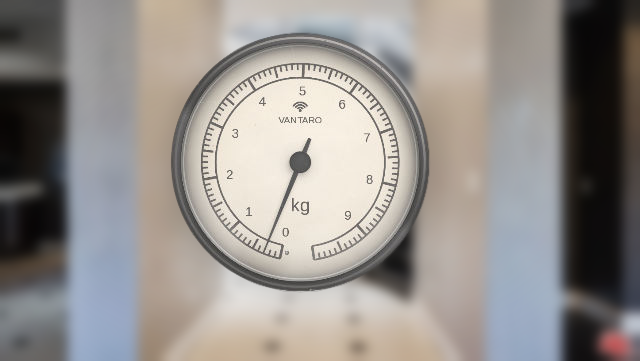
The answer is 0.3,kg
